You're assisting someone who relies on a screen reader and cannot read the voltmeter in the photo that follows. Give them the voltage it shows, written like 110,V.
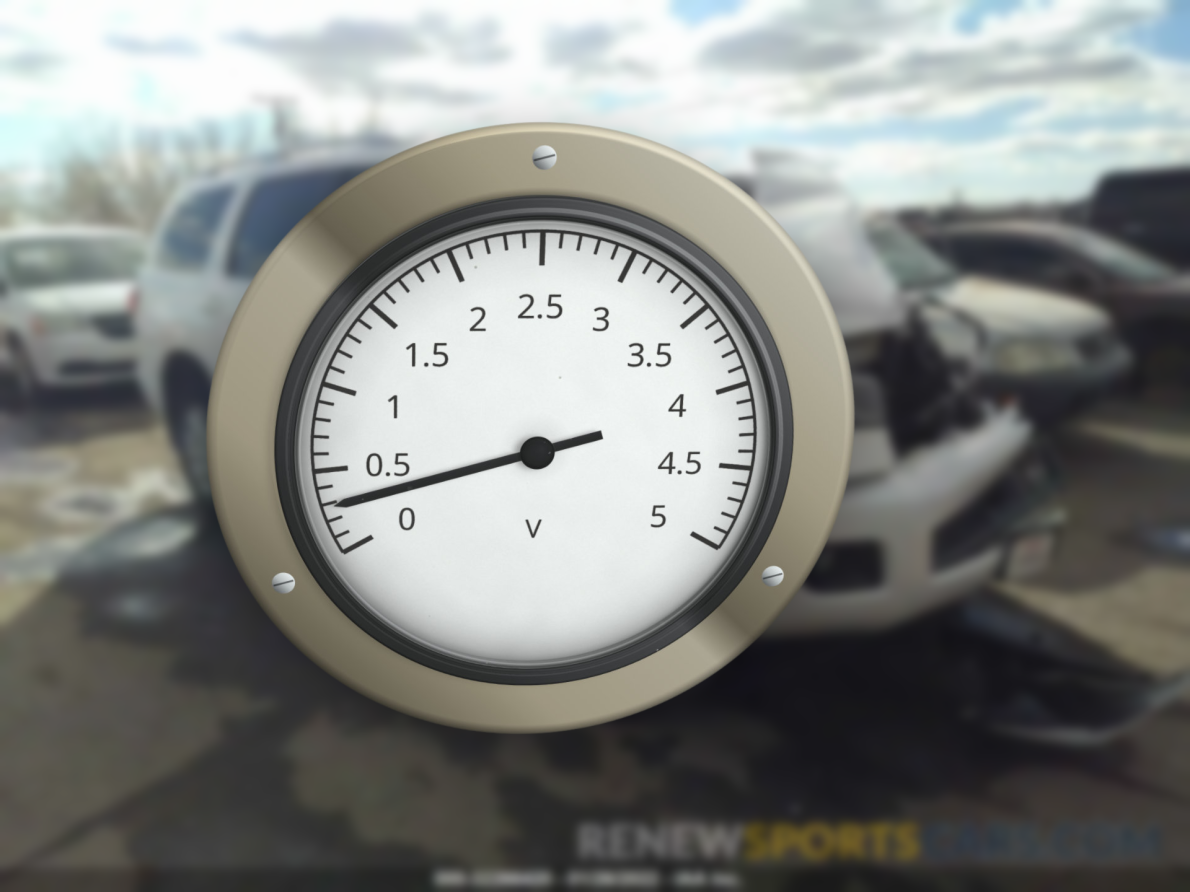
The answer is 0.3,V
